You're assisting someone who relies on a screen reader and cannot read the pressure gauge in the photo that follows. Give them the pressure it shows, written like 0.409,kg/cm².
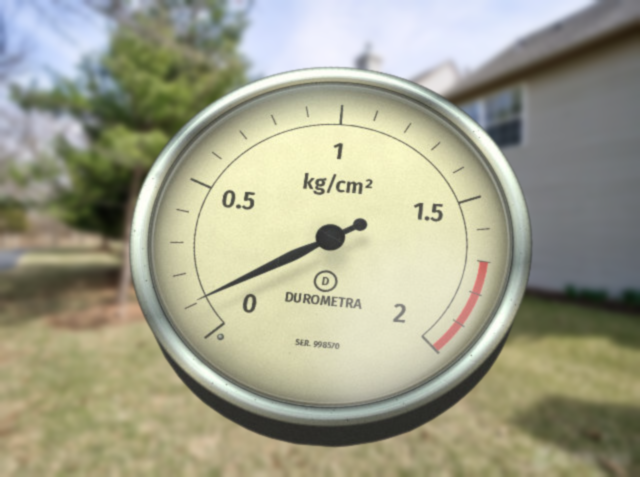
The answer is 0.1,kg/cm²
